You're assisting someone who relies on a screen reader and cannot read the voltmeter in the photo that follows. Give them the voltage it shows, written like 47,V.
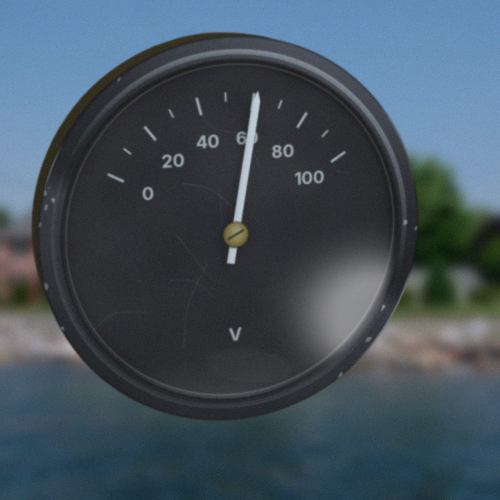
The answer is 60,V
